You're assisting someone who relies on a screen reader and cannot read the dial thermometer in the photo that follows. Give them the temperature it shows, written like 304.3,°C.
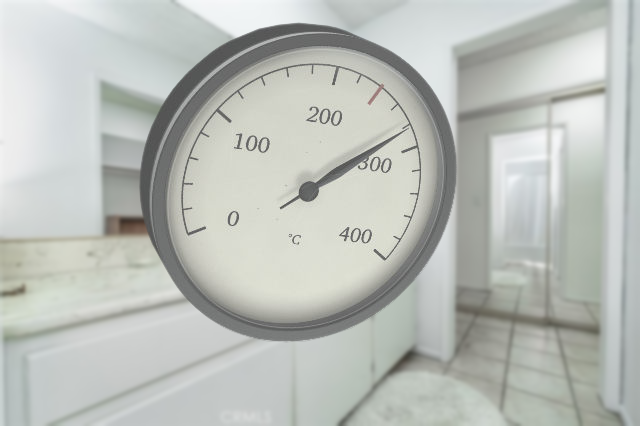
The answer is 280,°C
